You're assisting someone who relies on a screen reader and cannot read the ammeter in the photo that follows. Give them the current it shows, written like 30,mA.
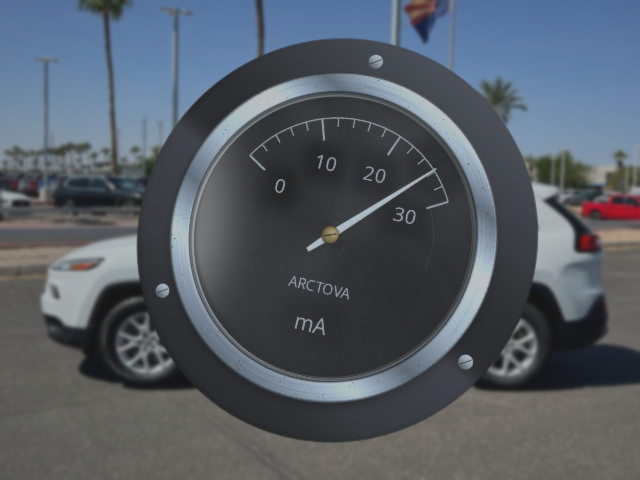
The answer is 26,mA
